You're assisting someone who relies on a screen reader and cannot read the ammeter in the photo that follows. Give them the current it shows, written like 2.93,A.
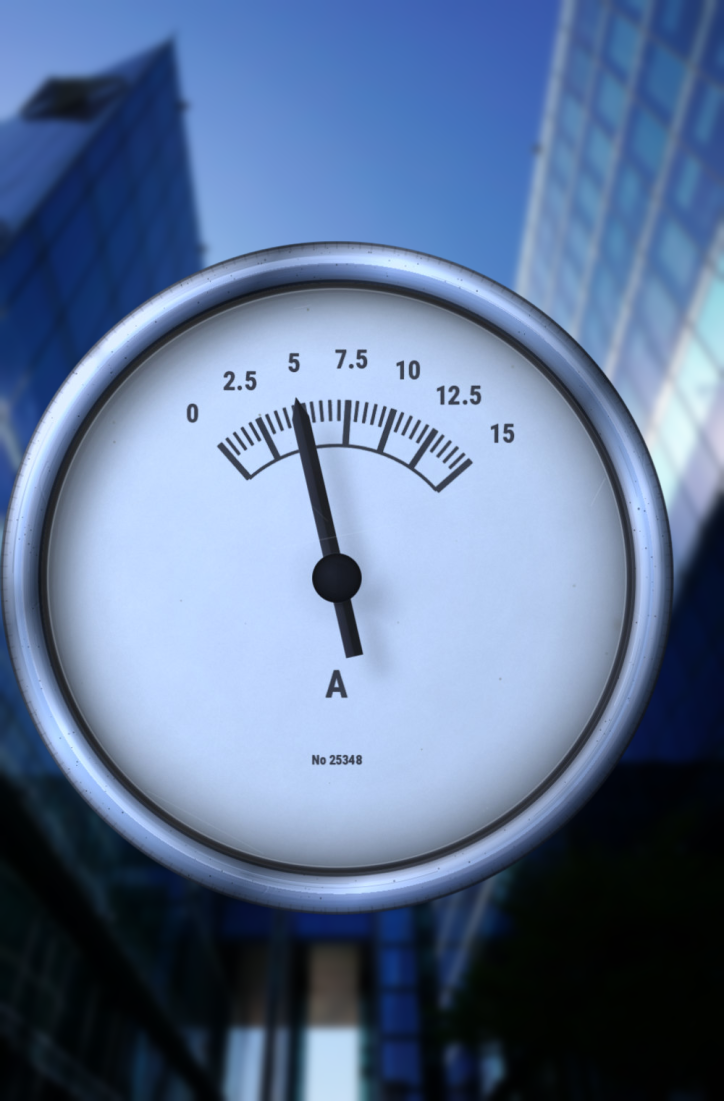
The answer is 4.75,A
